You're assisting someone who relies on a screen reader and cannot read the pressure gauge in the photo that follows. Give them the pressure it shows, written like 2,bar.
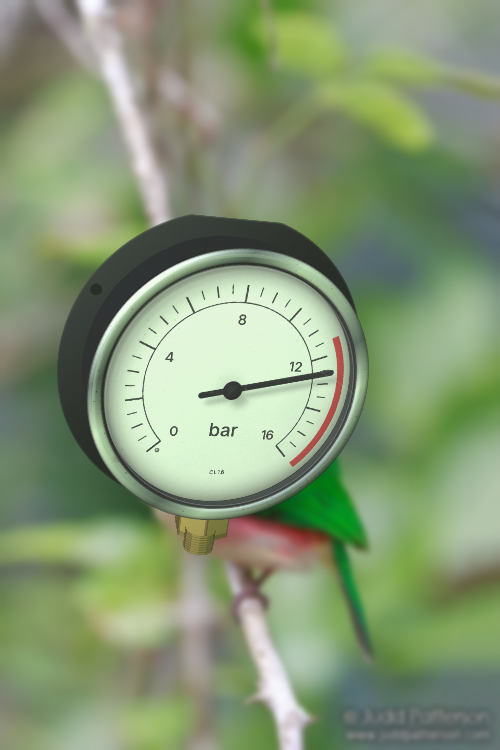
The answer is 12.5,bar
